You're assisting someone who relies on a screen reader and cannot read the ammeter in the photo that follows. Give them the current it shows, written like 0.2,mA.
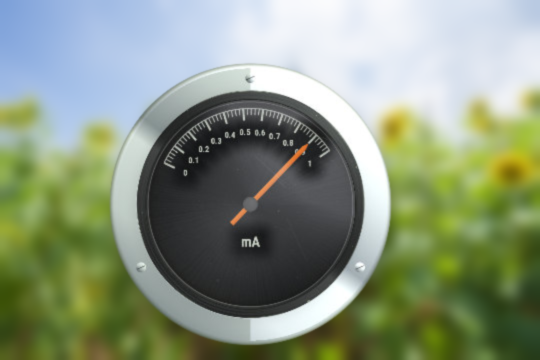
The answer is 0.9,mA
